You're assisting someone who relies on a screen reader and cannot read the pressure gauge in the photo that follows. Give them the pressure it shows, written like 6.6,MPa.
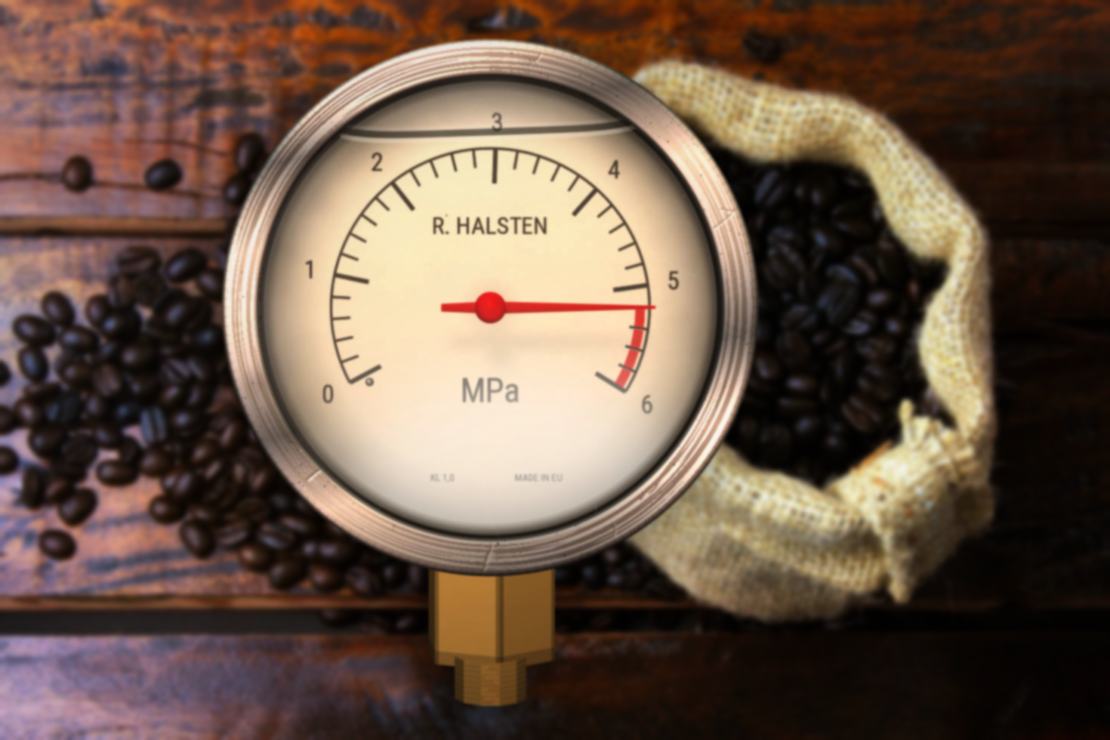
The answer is 5.2,MPa
